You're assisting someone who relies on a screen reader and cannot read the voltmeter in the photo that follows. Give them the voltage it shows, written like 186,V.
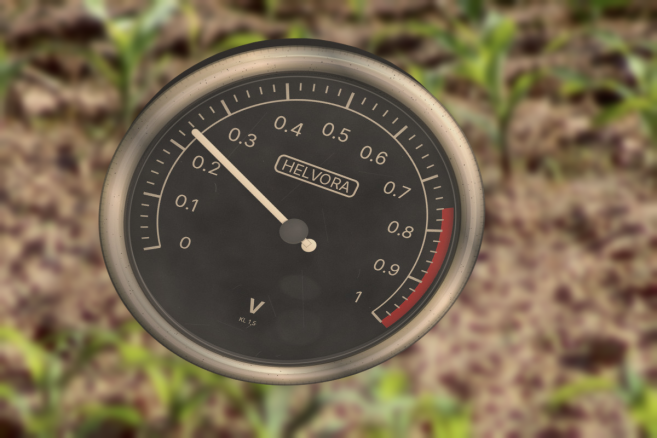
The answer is 0.24,V
